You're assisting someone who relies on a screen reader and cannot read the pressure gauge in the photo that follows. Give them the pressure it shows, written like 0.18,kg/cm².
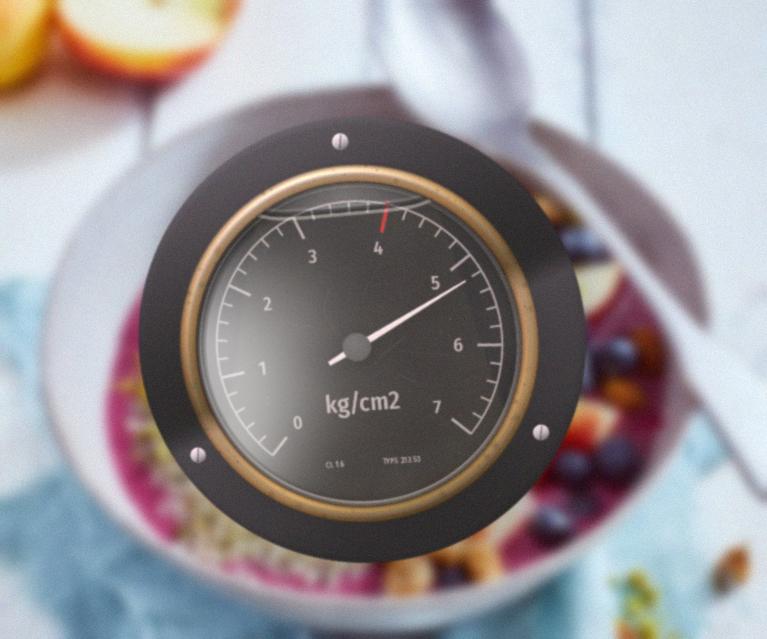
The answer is 5.2,kg/cm²
